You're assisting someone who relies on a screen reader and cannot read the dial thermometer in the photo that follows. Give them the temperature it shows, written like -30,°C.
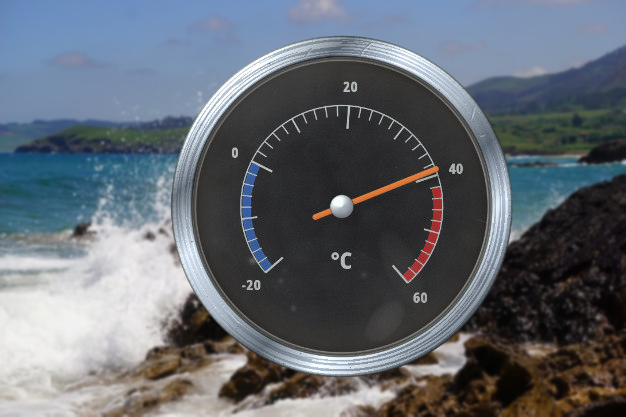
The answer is 39,°C
